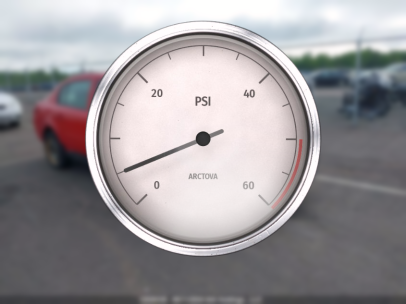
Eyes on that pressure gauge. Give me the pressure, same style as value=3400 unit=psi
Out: value=5 unit=psi
